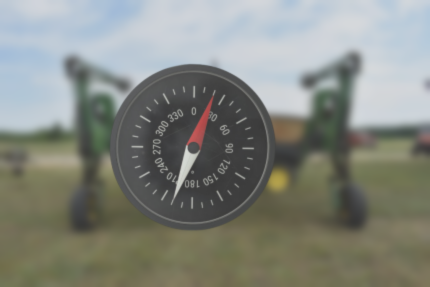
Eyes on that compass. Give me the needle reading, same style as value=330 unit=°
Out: value=20 unit=°
